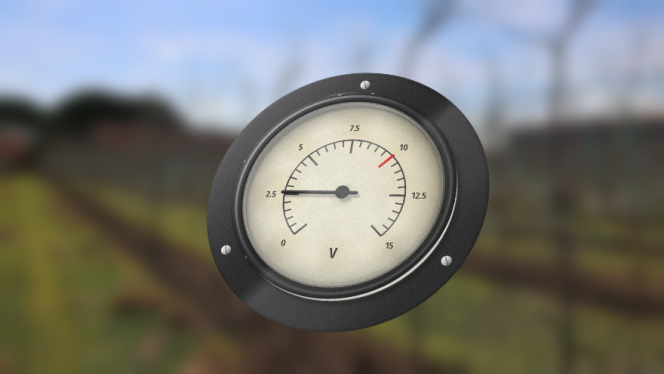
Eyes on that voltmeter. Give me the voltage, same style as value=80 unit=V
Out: value=2.5 unit=V
